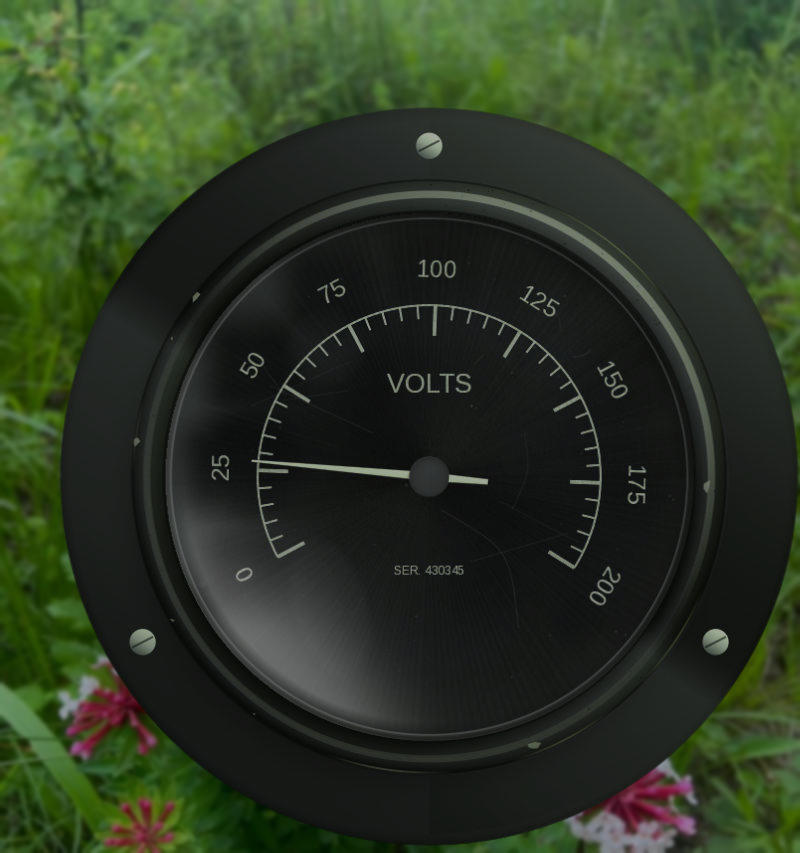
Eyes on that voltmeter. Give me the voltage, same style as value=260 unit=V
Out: value=27.5 unit=V
